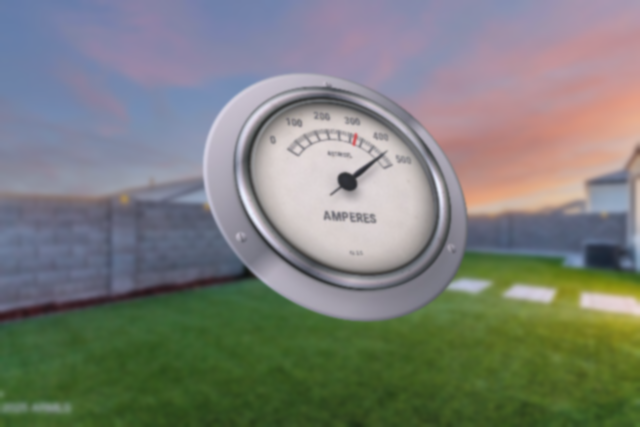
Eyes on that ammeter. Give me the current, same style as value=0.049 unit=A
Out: value=450 unit=A
